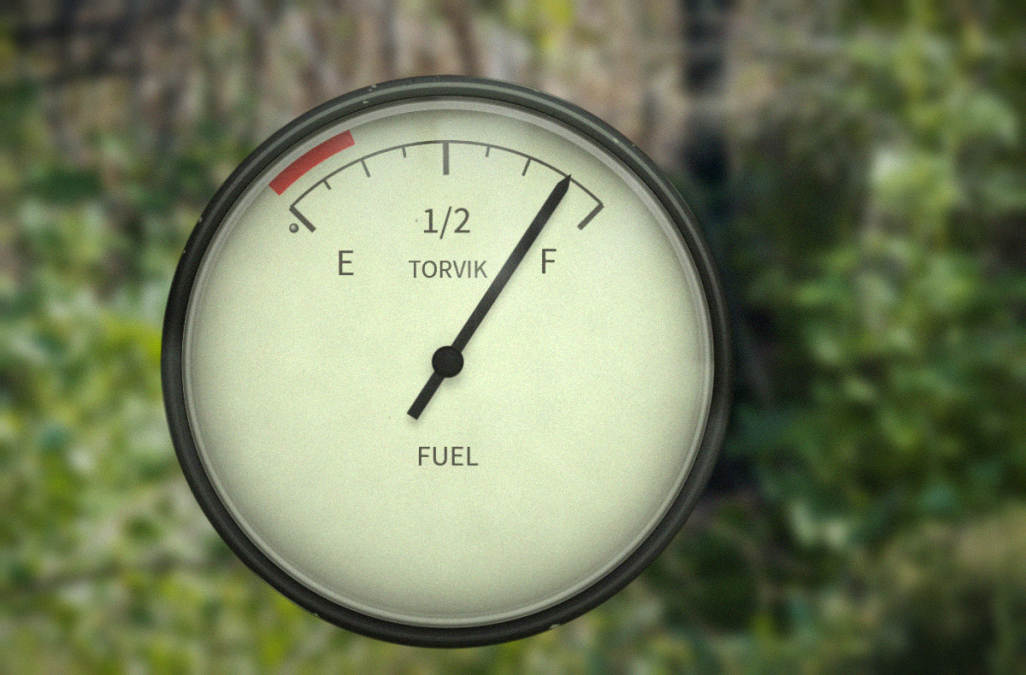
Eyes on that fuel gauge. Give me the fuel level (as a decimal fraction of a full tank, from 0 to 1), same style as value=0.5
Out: value=0.875
